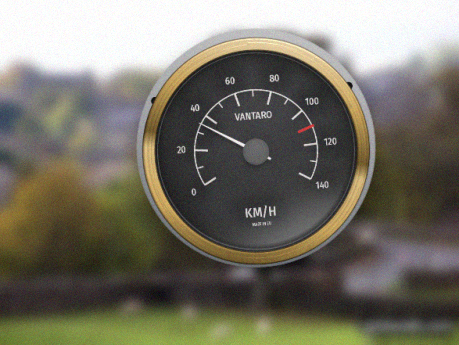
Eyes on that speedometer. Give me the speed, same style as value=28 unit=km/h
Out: value=35 unit=km/h
